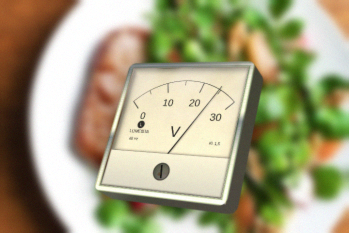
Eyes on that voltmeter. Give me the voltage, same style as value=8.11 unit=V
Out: value=25 unit=V
